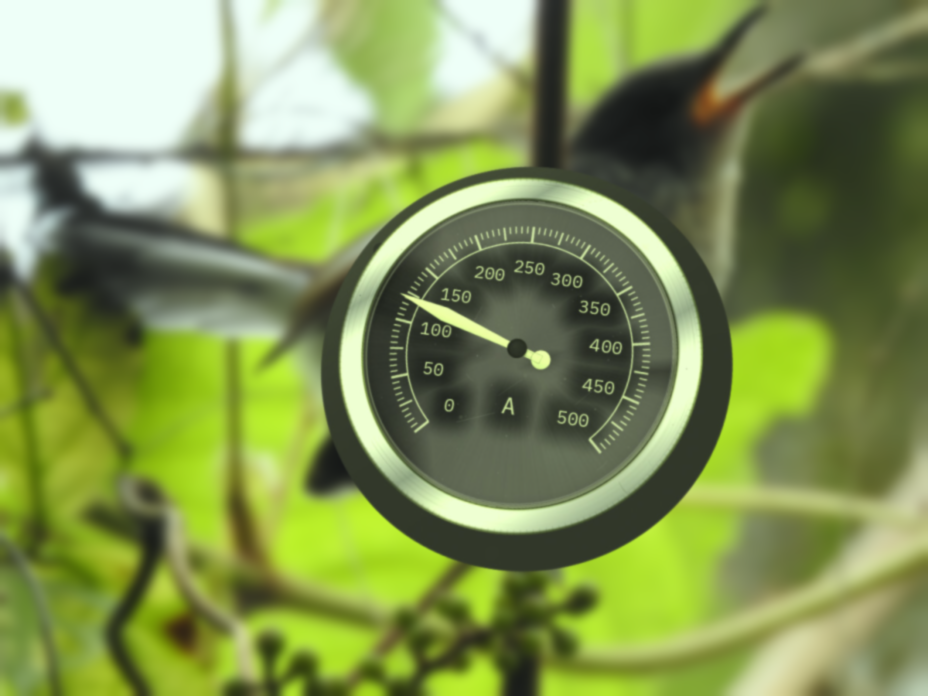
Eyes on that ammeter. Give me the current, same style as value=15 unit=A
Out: value=120 unit=A
